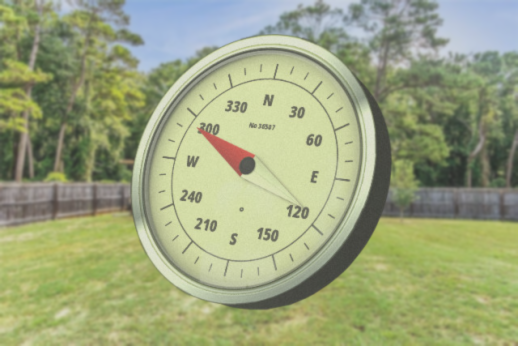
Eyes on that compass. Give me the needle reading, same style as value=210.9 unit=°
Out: value=295 unit=°
